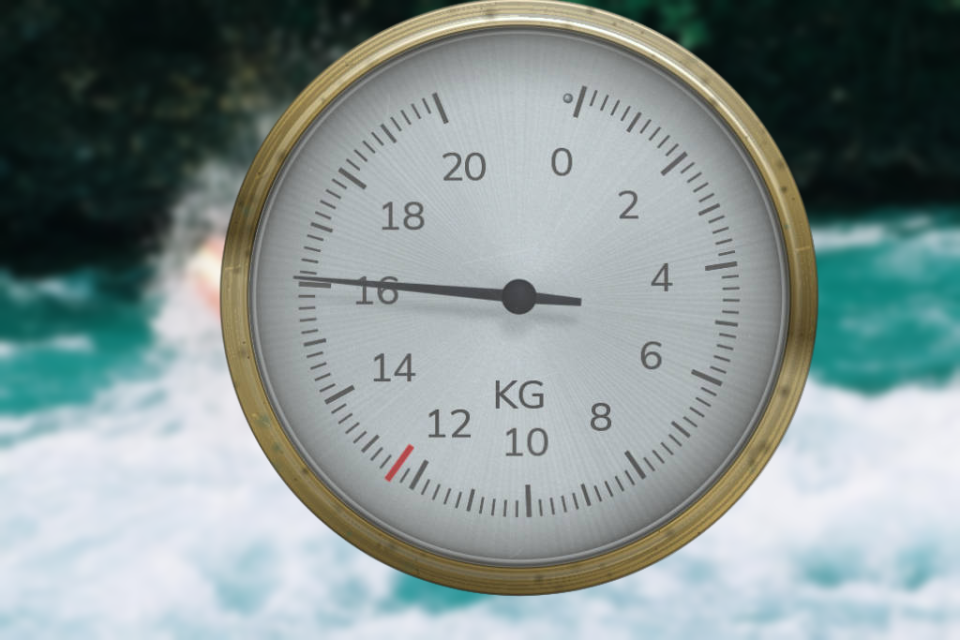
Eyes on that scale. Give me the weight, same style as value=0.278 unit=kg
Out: value=16.1 unit=kg
